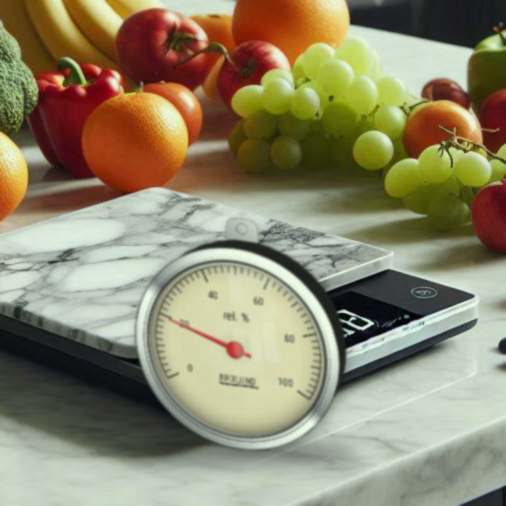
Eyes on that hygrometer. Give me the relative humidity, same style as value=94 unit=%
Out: value=20 unit=%
